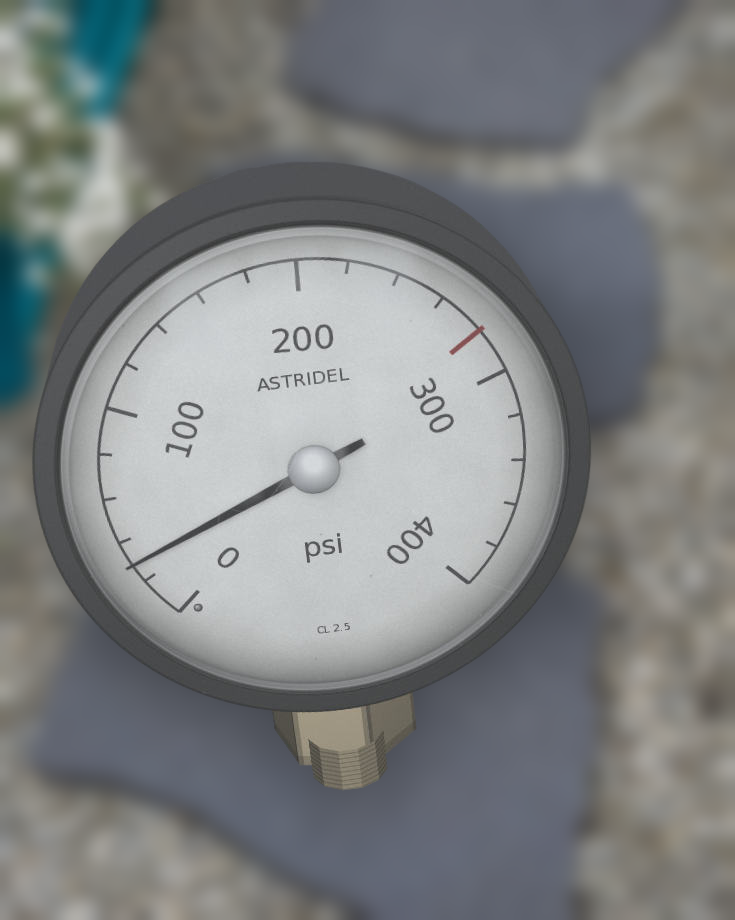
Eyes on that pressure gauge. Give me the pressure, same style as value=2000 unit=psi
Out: value=30 unit=psi
